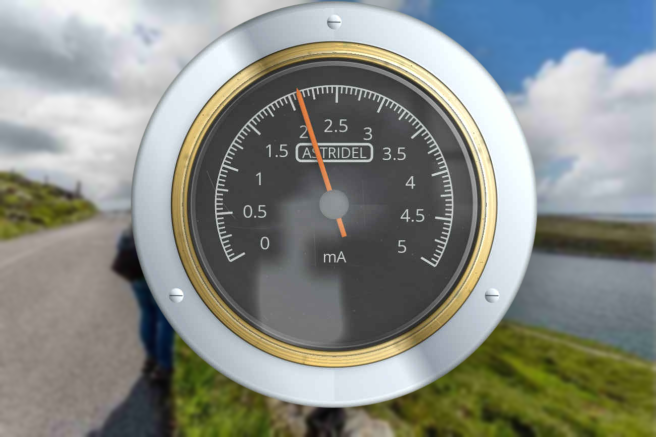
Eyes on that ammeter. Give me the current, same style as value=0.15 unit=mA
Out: value=2.1 unit=mA
